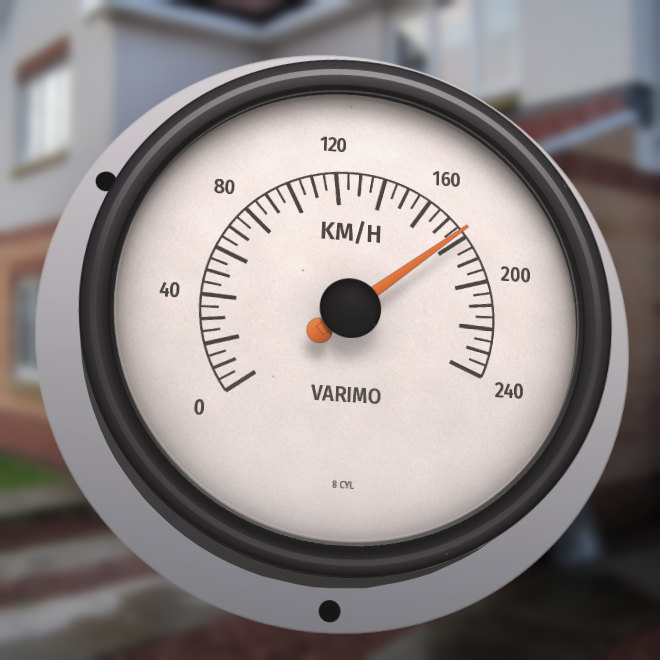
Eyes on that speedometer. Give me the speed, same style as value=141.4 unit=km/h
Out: value=177.5 unit=km/h
